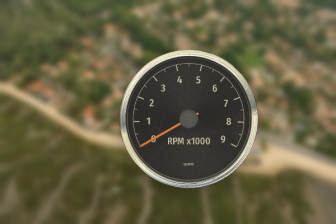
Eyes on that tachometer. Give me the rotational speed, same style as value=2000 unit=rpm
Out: value=0 unit=rpm
